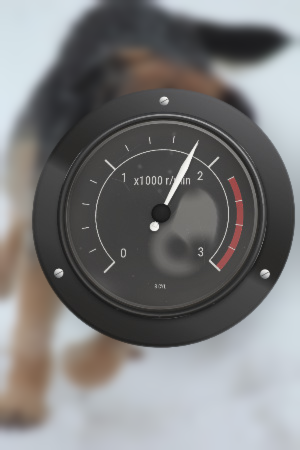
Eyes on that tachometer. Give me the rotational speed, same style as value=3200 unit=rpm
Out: value=1800 unit=rpm
